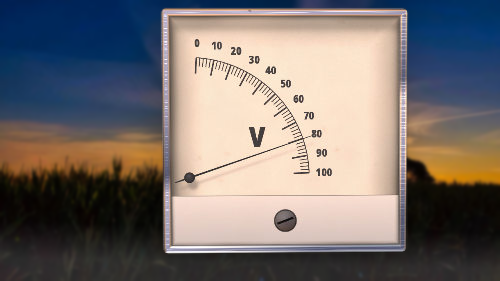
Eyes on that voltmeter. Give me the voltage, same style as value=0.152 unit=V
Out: value=80 unit=V
